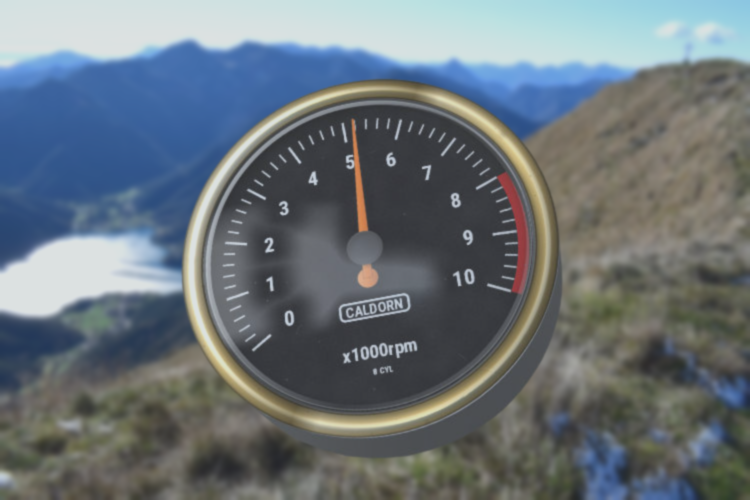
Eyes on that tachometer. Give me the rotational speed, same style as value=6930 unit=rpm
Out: value=5200 unit=rpm
